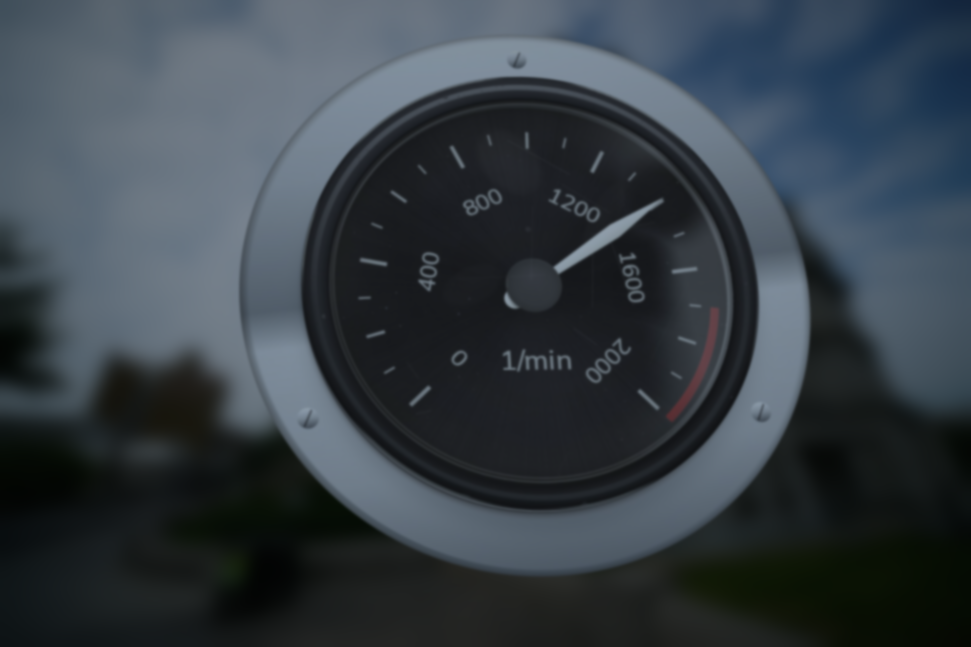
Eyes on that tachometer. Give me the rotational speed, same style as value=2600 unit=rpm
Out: value=1400 unit=rpm
